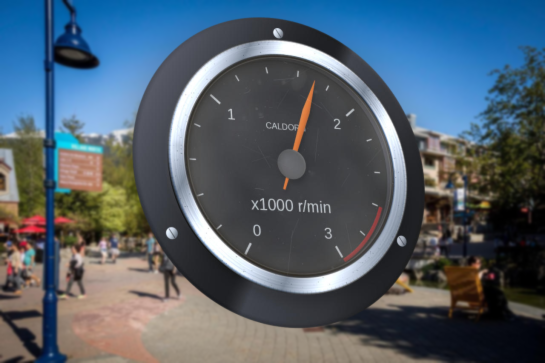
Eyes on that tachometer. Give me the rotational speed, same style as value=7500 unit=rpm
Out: value=1700 unit=rpm
